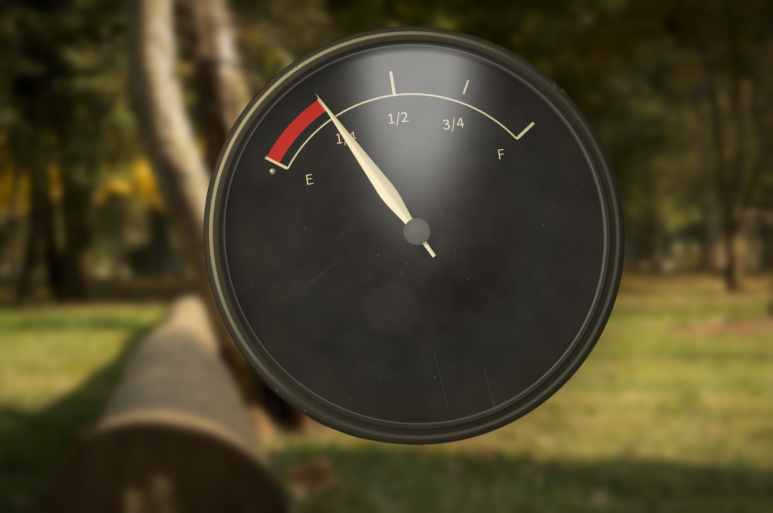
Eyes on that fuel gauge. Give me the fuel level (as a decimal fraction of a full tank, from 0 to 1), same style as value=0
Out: value=0.25
